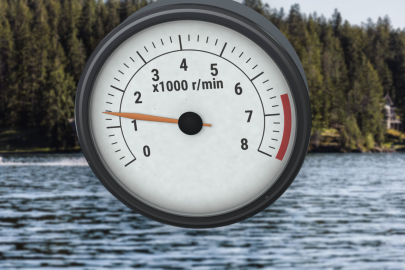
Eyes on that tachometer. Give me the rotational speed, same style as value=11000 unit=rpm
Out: value=1400 unit=rpm
